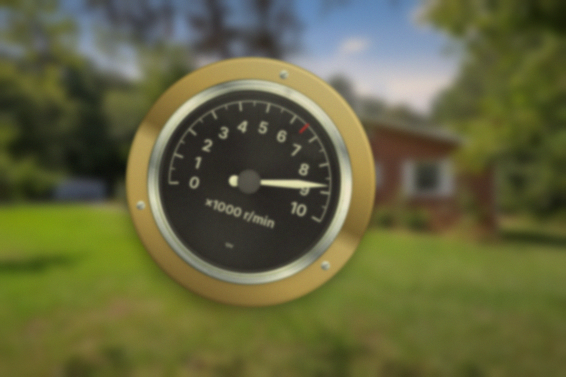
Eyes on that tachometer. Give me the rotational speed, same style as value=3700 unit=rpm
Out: value=8750 unit=rpm
